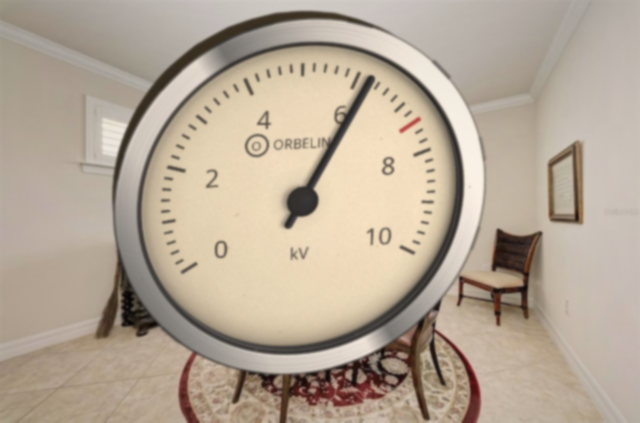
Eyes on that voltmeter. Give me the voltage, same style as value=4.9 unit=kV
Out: value=6.2 unit=kV
